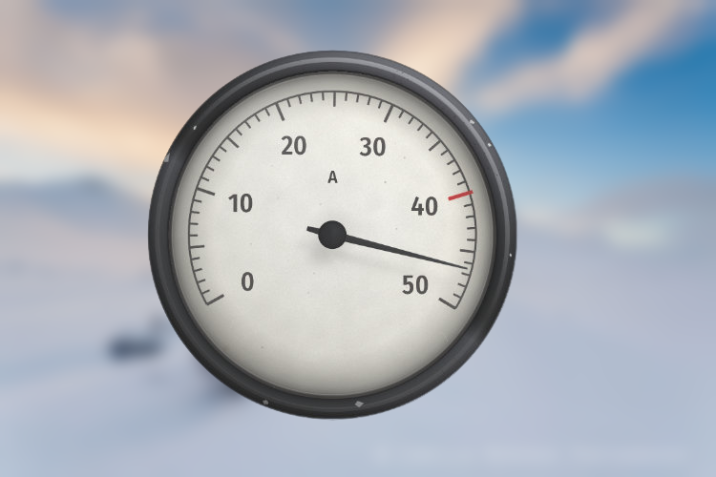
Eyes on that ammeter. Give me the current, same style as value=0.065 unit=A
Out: value=46.5 unit=A
